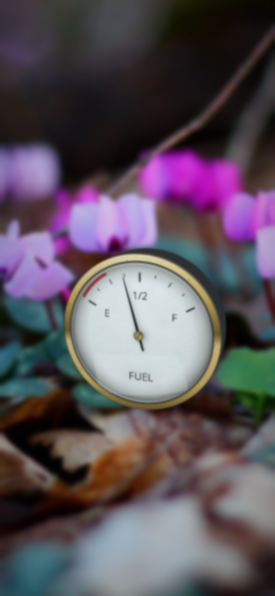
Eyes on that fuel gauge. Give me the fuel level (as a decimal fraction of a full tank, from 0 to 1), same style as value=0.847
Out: value=0.375
